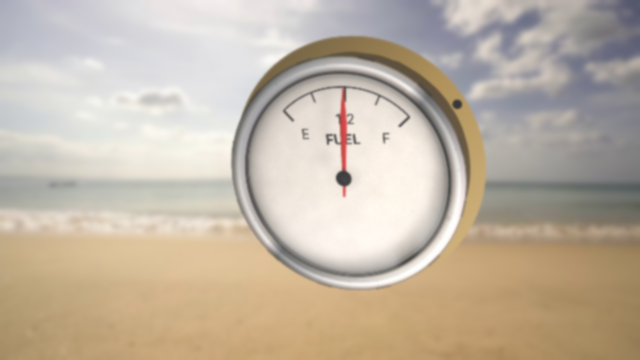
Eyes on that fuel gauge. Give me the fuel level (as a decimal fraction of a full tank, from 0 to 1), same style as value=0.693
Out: value=0.5
